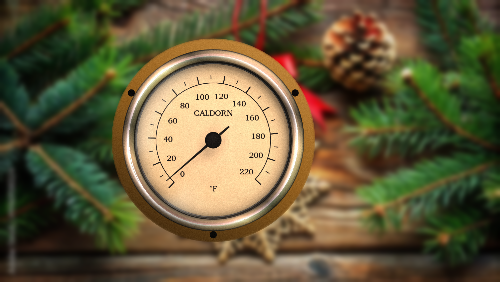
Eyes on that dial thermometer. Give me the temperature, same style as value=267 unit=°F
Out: value=5 unit=°F
